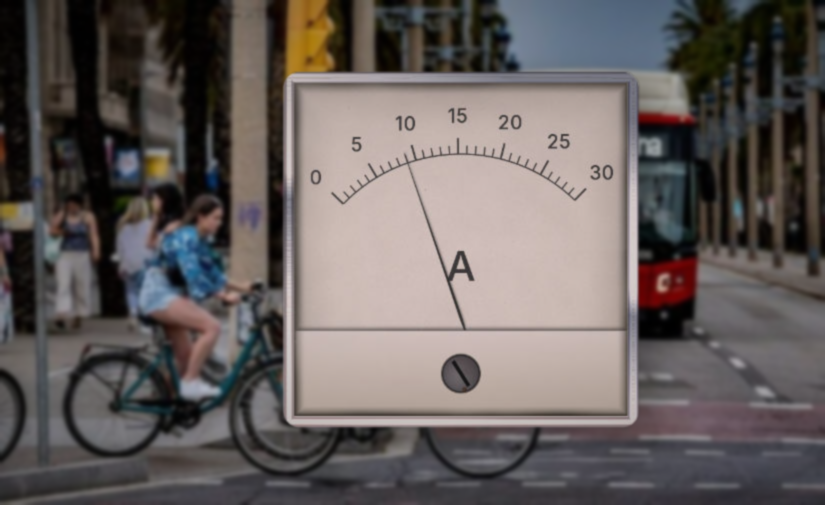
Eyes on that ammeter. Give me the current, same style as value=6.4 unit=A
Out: value=9 unit=A
